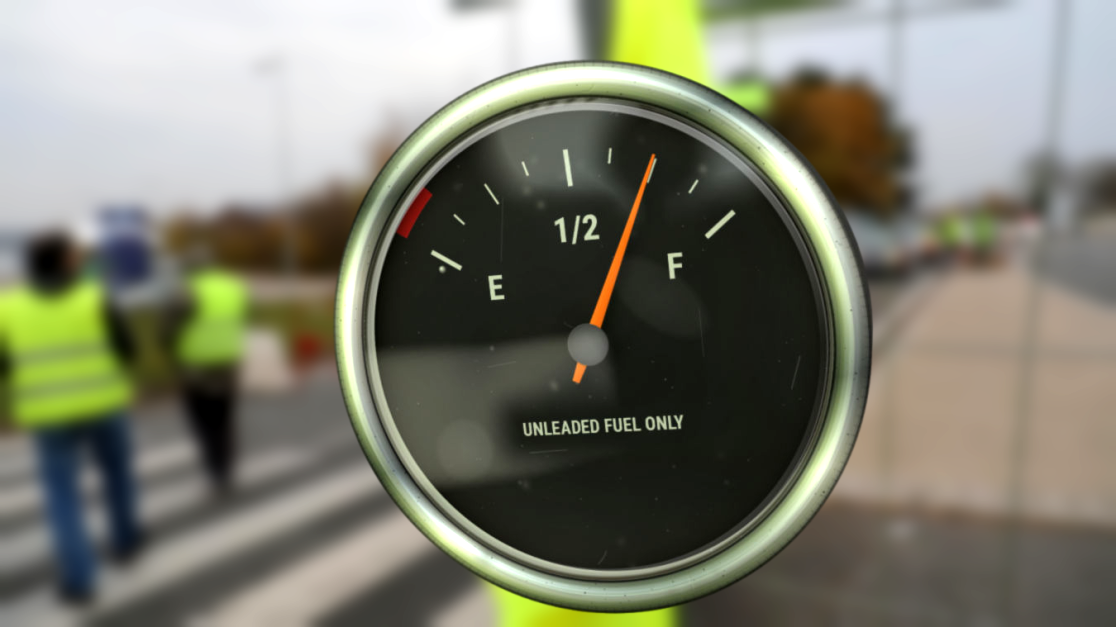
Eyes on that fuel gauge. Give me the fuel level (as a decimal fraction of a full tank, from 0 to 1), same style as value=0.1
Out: value=0.75
